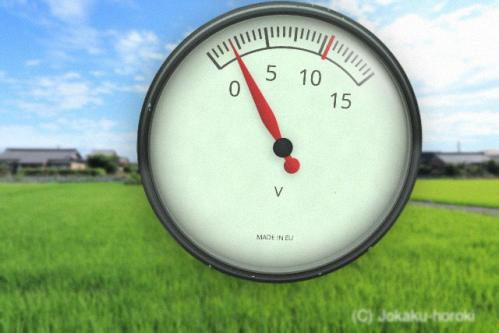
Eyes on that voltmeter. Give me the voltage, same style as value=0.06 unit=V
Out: value=2 unit=V
